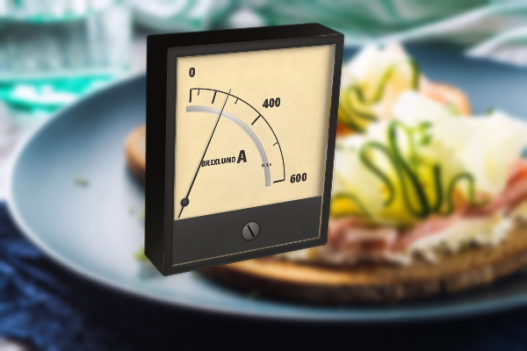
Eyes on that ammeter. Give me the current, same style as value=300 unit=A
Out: value=250 unit=A
